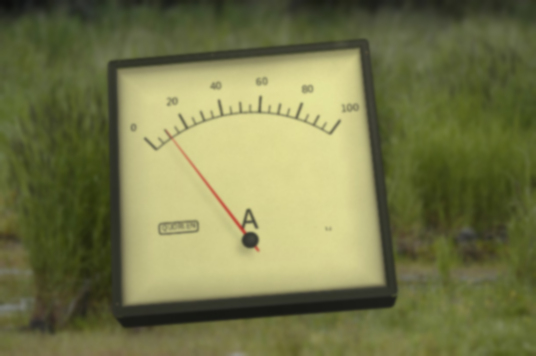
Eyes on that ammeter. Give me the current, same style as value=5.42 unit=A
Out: value=10 unit=A
